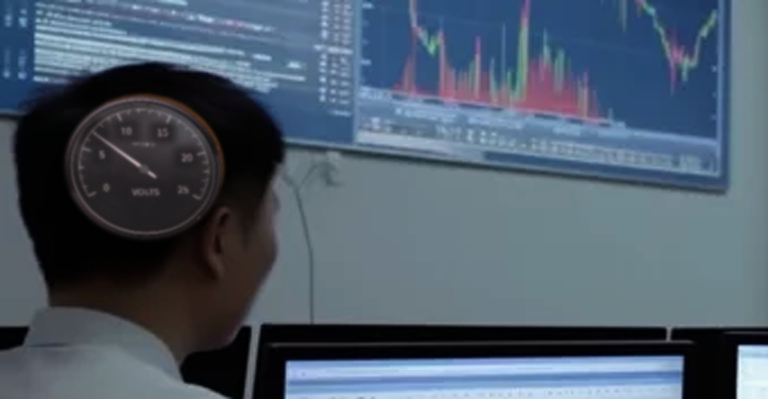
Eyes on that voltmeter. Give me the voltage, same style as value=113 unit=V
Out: value=7 unit=V
